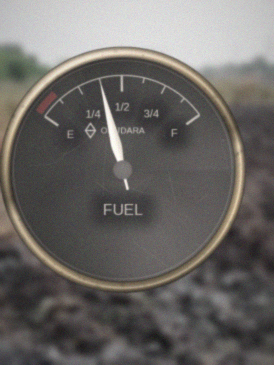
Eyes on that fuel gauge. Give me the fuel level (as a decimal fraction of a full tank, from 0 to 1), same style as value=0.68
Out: value=0.375
